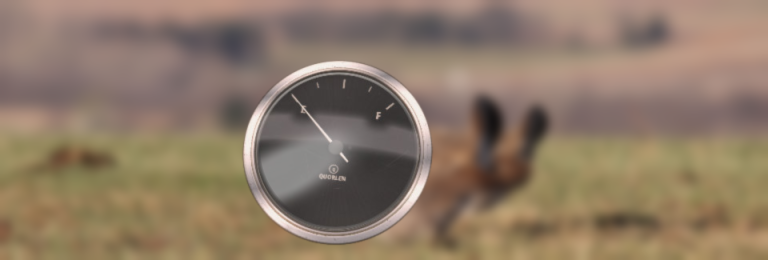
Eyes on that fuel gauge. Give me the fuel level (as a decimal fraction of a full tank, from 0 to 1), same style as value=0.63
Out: value=0
